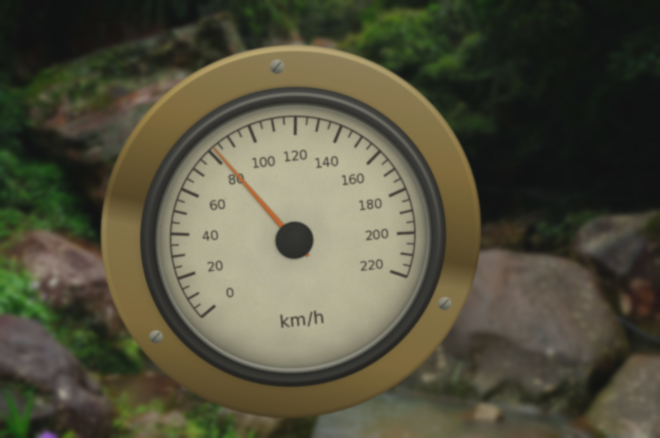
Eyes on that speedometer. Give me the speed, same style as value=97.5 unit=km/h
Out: value=82.5 unit=km/h
